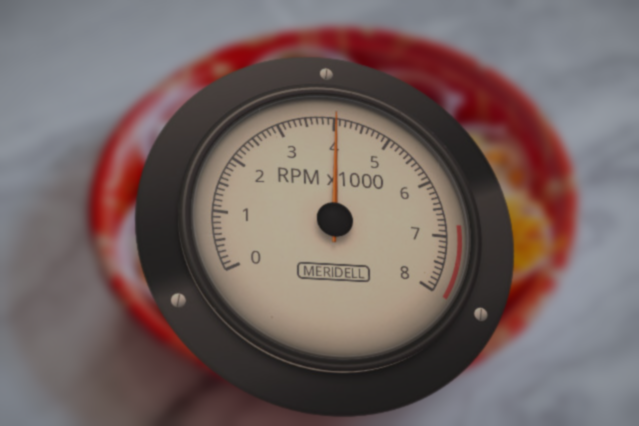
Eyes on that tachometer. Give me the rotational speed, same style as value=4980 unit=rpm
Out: value=4000 unit=rpm
